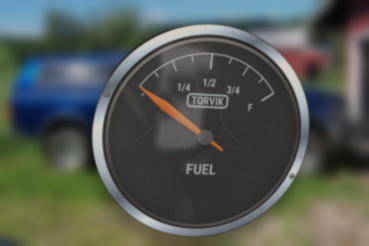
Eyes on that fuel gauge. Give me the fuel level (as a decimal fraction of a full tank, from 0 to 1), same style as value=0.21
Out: value=0
